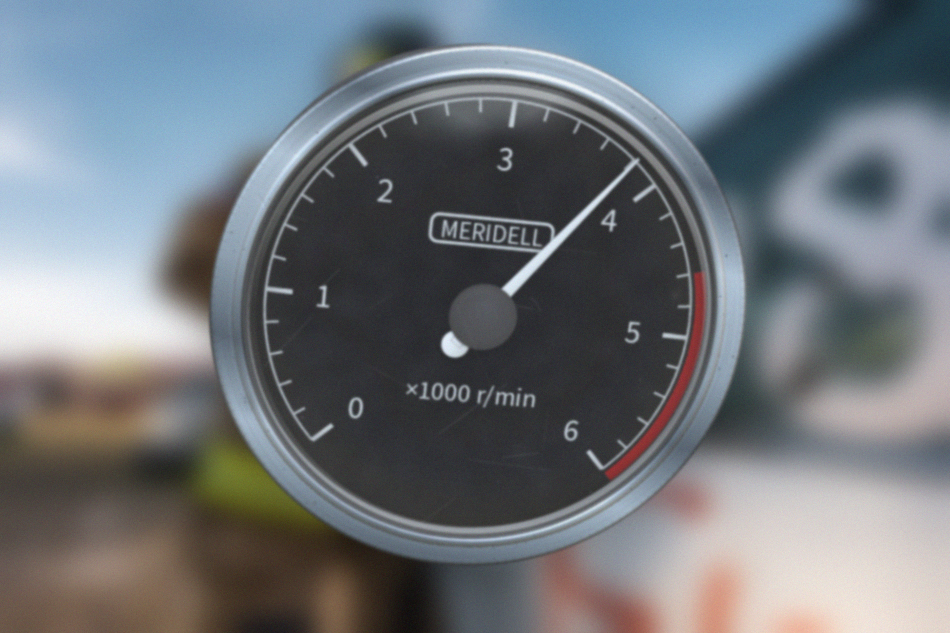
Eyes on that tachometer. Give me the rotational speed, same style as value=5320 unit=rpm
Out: value=3800 unit=rpm
